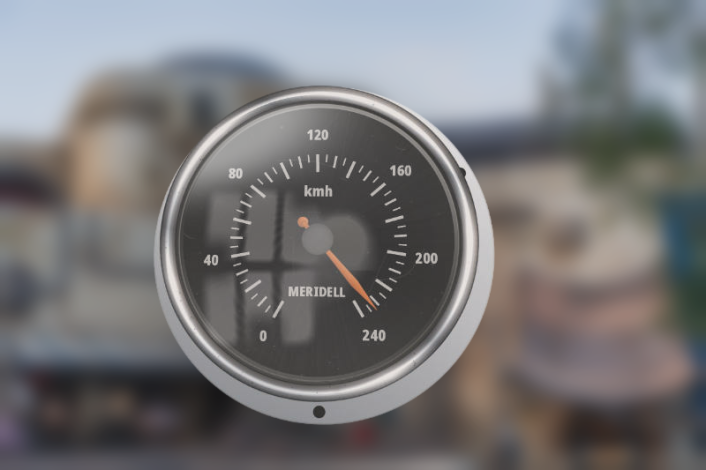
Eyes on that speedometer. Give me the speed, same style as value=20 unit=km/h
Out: value=232.5 unit=km/h
